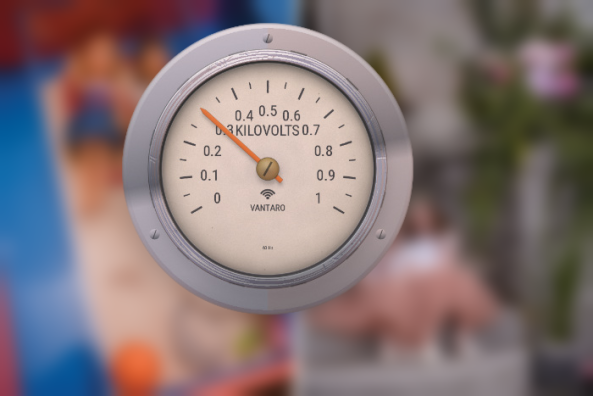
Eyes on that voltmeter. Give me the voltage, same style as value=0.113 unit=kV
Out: value=0.3 unit=kV
